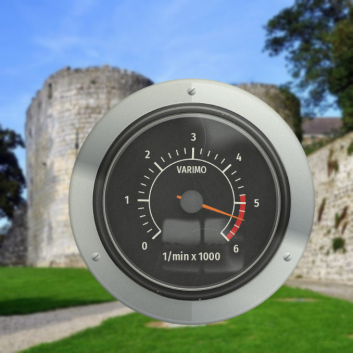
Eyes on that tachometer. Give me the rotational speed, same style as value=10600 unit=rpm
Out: value=5400 unit=rpm
